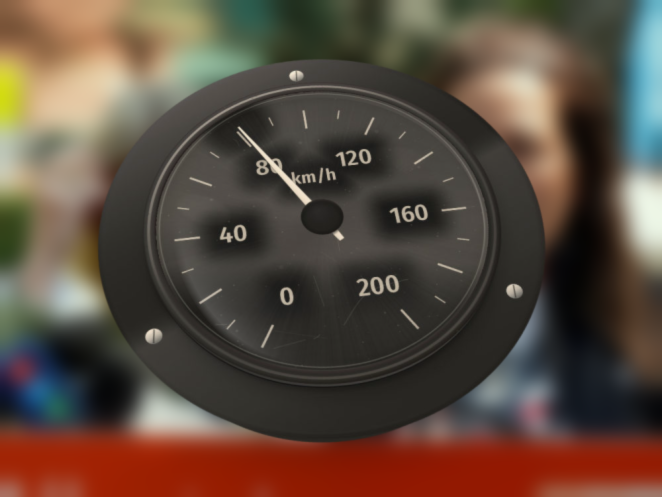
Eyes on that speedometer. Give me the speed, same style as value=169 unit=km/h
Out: value=80 unit=km/h
